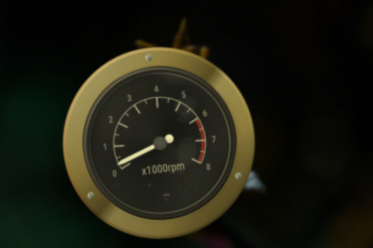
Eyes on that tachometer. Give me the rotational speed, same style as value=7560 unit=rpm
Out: value=250 unit=rpm
